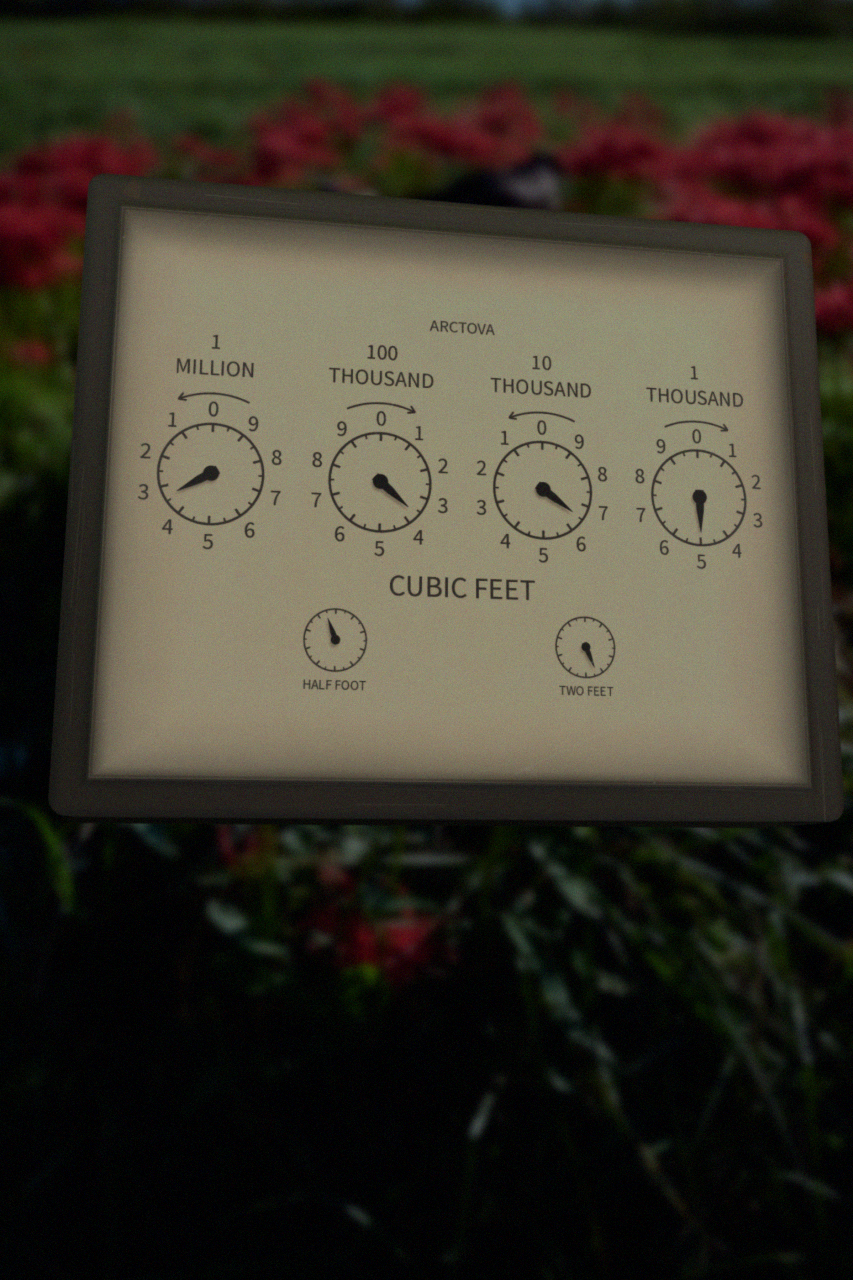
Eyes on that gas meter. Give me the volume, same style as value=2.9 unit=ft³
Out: value=336500 unit=ft³
